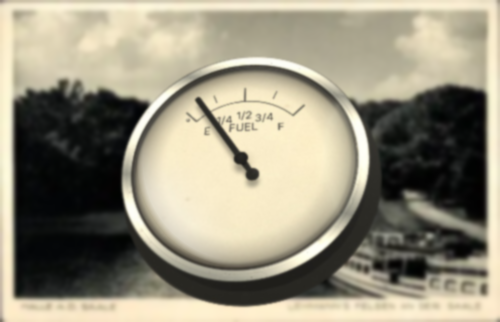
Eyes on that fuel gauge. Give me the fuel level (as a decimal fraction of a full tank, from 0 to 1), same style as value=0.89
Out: value=0.125
